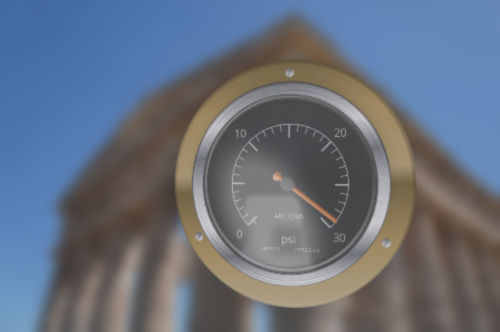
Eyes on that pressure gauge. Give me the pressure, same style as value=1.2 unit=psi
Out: value=29 unit=psi
